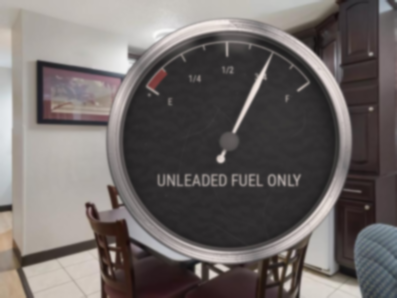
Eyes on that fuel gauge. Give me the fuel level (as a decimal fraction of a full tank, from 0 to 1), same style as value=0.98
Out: value=0.75
